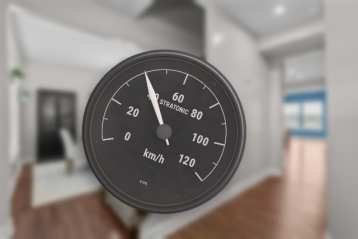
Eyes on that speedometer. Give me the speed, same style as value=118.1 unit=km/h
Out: value=40 unit=km/h
